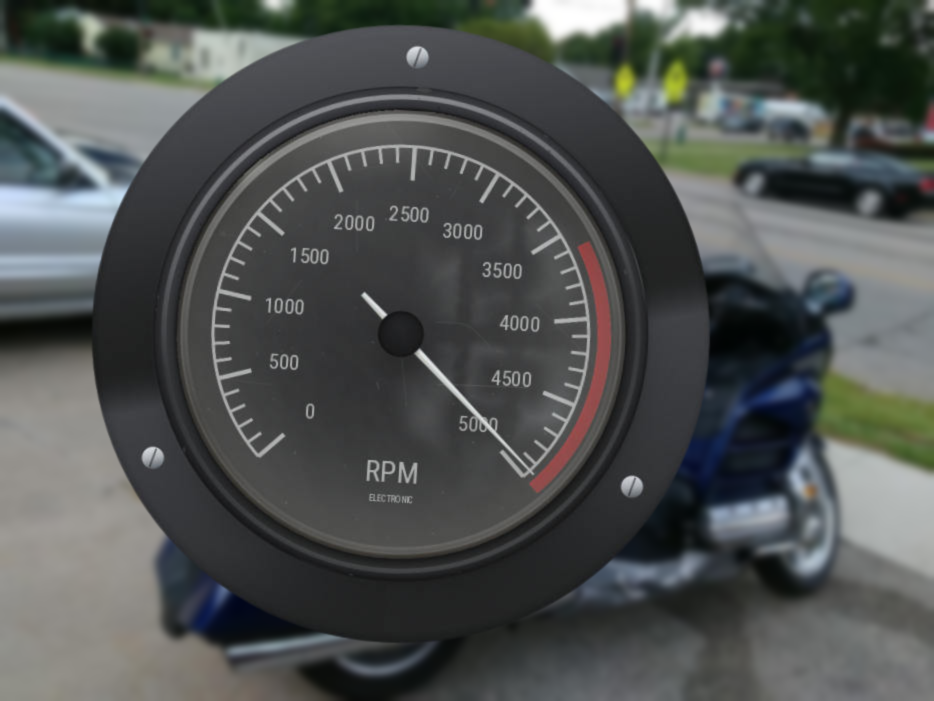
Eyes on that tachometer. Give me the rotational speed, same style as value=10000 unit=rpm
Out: value=4950 unit=rpm
